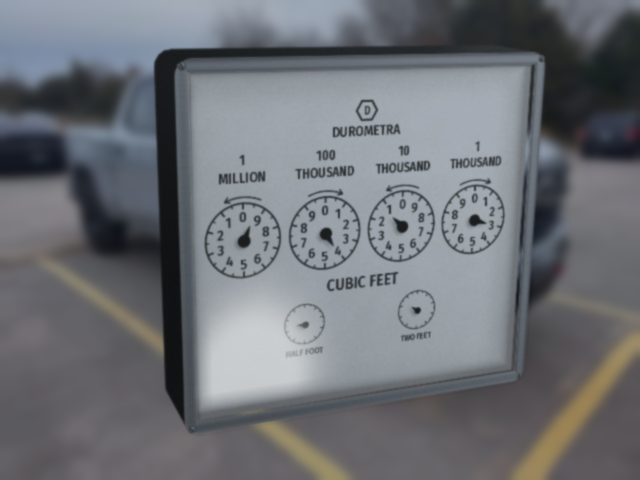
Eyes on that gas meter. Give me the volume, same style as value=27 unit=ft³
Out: value=941300 unit=ft³
